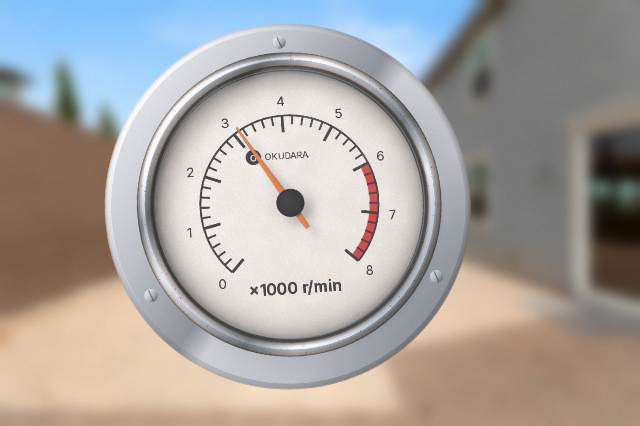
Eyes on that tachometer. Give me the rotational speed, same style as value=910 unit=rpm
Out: value=3100 unit=rpm
